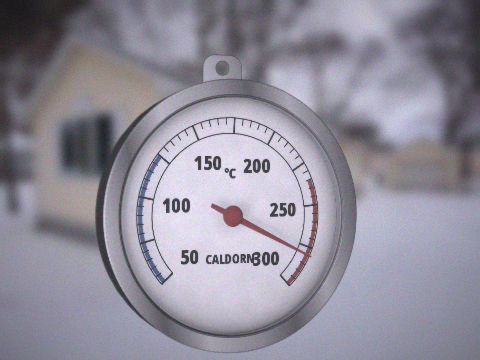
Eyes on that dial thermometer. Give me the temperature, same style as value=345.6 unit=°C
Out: value=280 unit=°C
